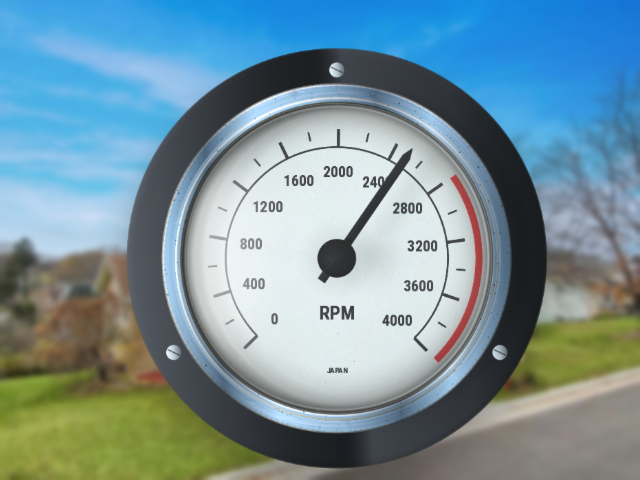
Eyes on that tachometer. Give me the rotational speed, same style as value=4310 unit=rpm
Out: value=2500 unit=rpm
